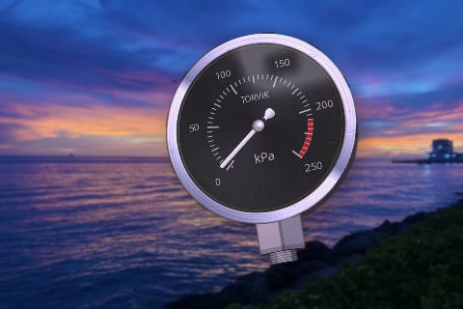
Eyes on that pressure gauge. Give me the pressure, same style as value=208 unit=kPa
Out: value=5 unit=kPa
